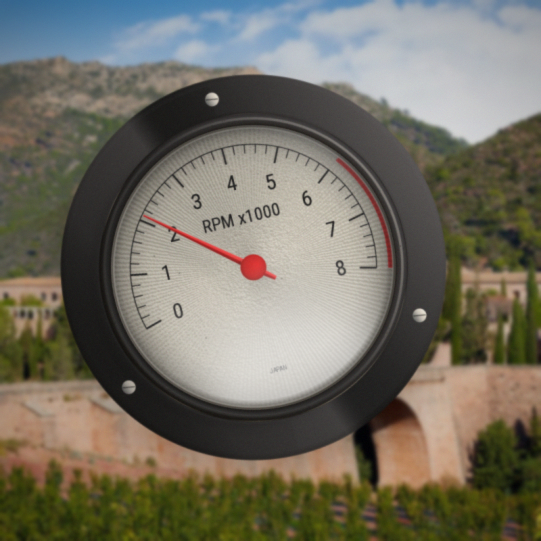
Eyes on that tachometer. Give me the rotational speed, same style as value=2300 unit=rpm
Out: value=2100 unit=rpm
